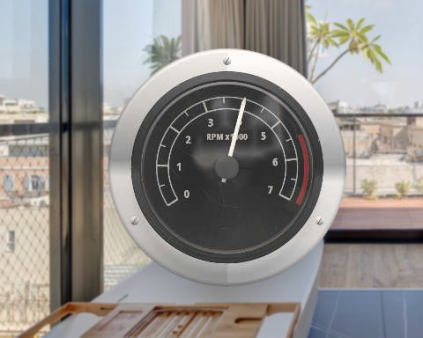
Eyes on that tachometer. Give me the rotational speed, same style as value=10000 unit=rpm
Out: value=4000 unit=rpm
